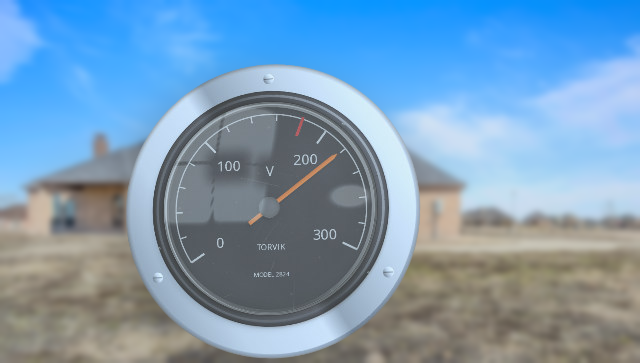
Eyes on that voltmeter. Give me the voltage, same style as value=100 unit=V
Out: value=220 unit=V
